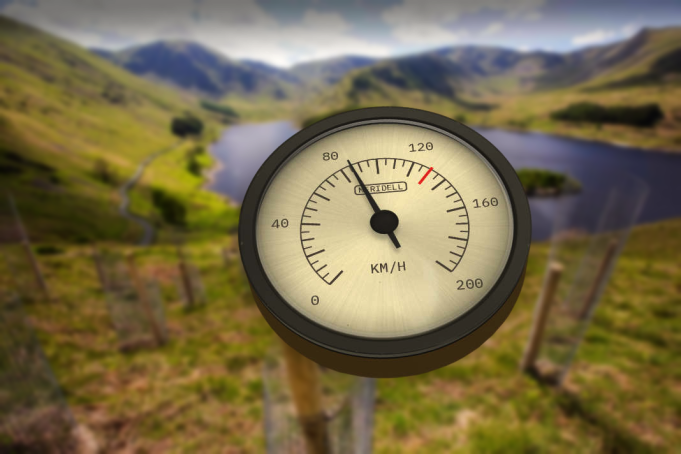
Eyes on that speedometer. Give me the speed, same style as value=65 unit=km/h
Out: value=85 unit=km/h
